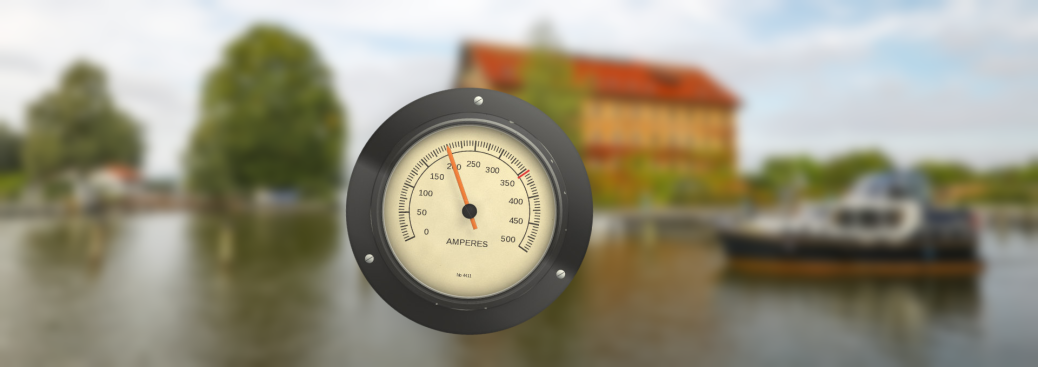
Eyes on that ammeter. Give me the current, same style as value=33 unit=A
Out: value=200 unit=A
